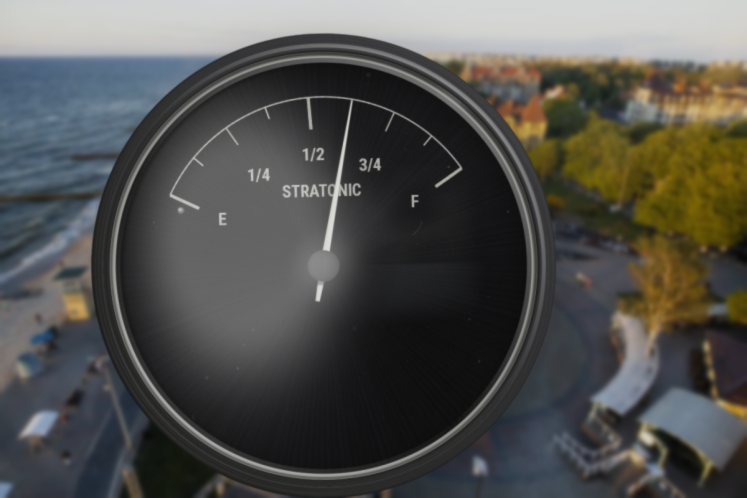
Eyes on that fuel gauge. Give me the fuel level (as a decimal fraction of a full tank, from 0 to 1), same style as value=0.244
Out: value=0.625
